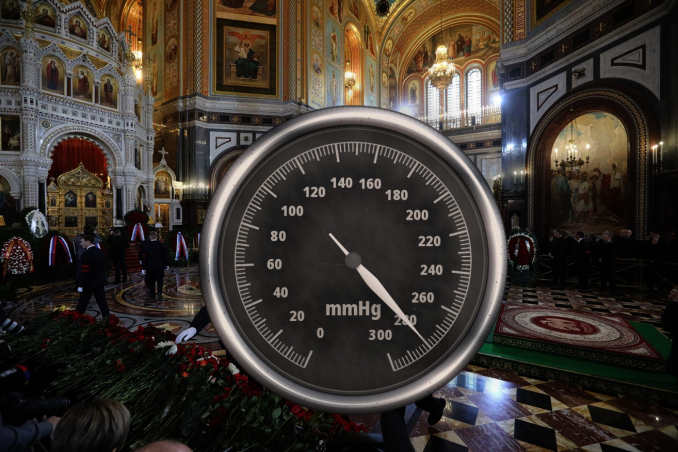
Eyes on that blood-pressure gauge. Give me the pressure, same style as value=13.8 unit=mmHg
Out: value=280 unit=mmHg
